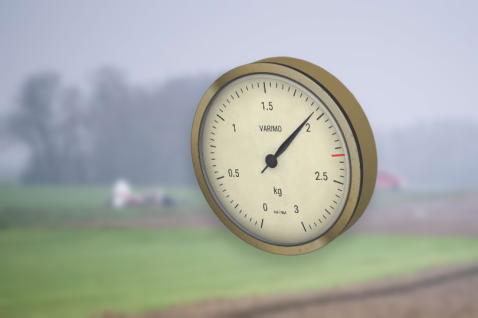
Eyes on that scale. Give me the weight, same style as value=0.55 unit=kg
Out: value=1.95 unit=kg
